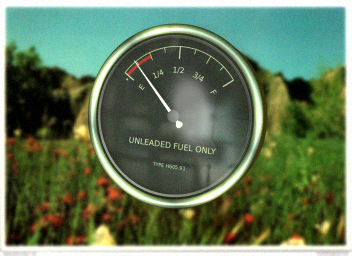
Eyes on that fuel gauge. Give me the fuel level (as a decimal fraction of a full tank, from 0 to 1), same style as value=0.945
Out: value=0.125
